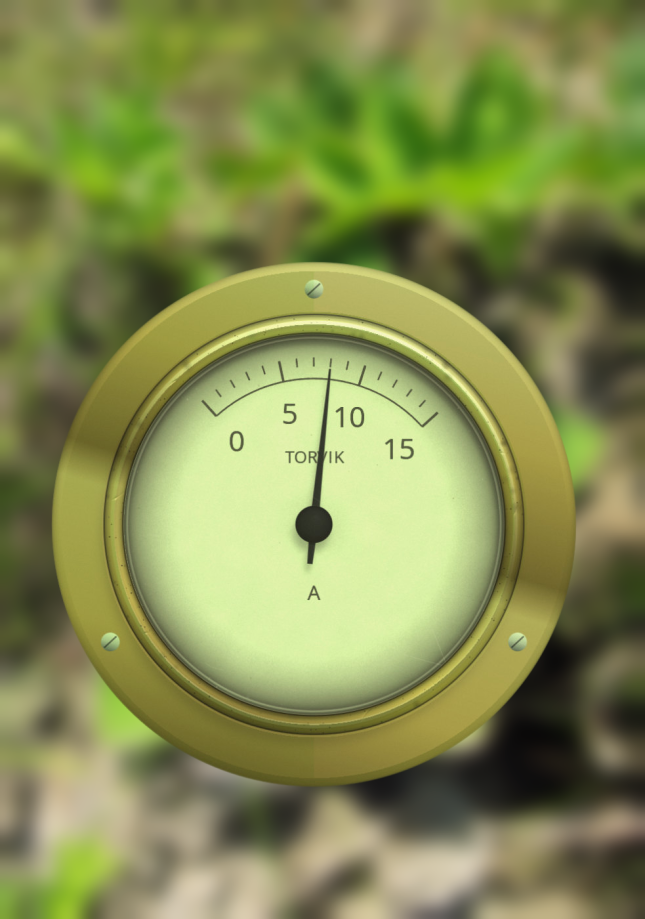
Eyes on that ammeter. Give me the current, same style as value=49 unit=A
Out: value=8 unit=A
